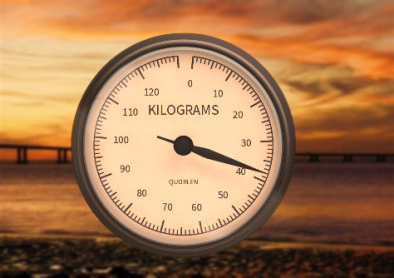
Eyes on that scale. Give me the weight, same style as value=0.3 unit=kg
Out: value=38 unit=kg
